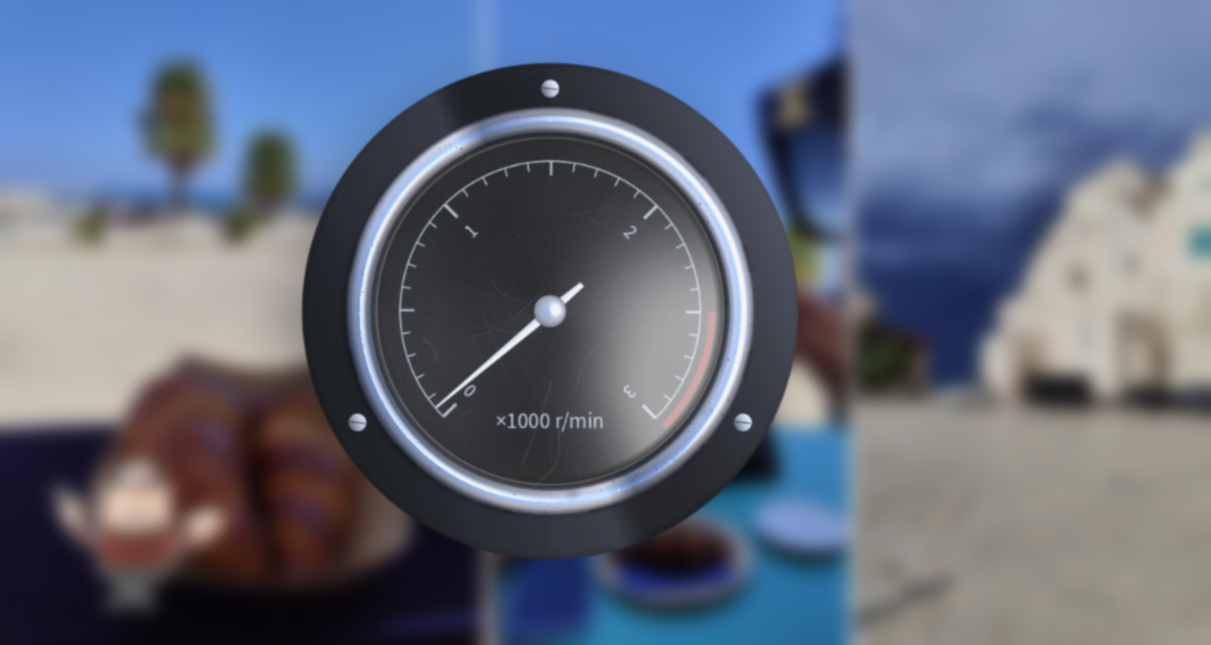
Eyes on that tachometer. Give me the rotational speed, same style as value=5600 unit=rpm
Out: value=50 unit=rpm
